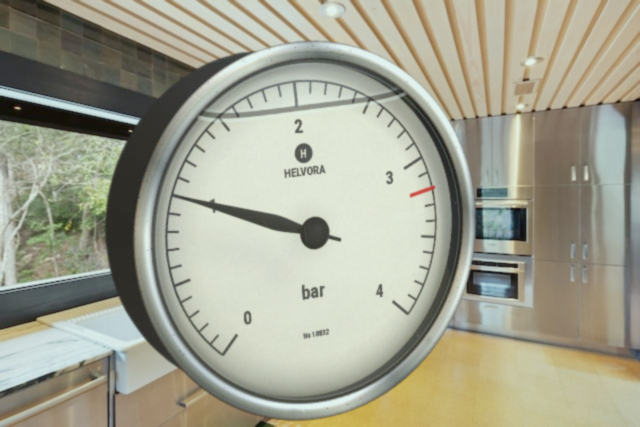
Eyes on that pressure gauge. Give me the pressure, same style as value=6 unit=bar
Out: value=1 unit=bar
